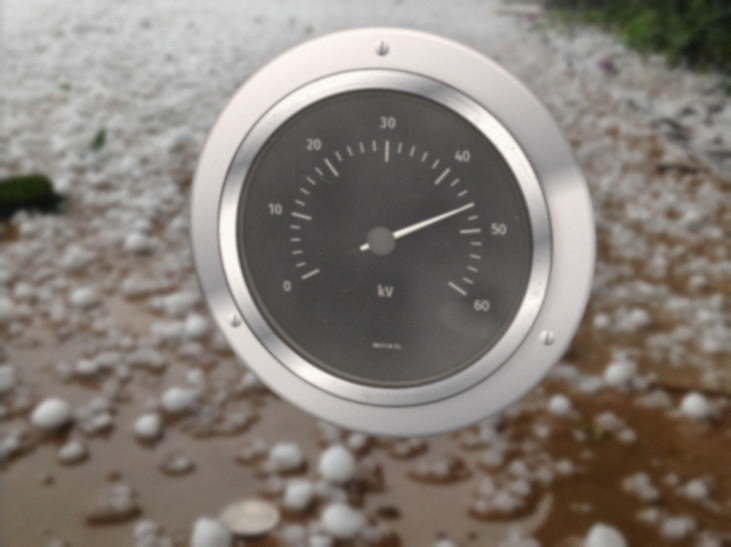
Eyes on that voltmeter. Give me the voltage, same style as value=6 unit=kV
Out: value=46 unit=kV
